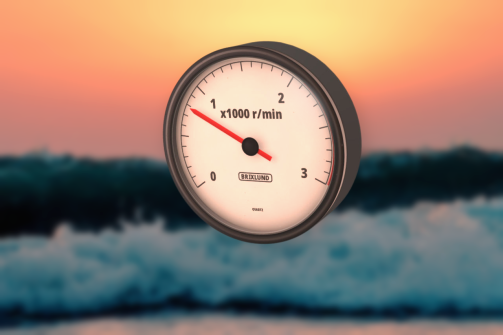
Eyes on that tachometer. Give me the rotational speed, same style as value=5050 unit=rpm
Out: value=800 unit=rpm
